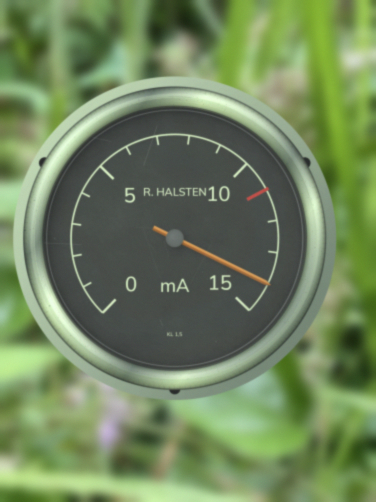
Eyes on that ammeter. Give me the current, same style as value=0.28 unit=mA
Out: value=14 unit=mA
